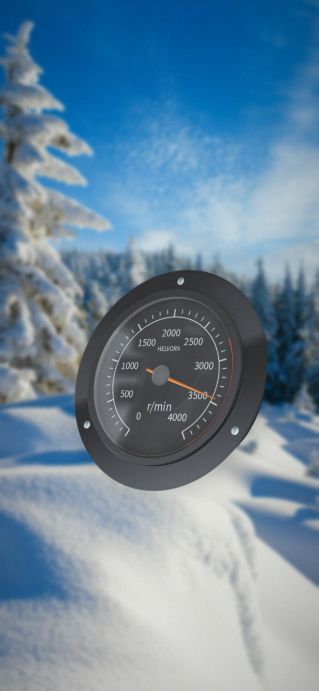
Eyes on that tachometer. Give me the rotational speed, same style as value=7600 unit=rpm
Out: value=3450 unit=rpm
